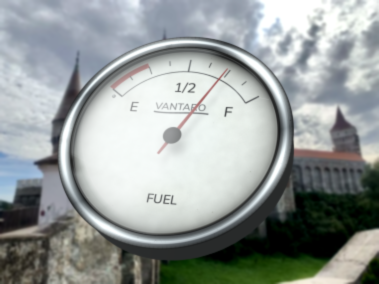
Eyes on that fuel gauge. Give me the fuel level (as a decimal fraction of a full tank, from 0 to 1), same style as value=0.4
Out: value=0.75
